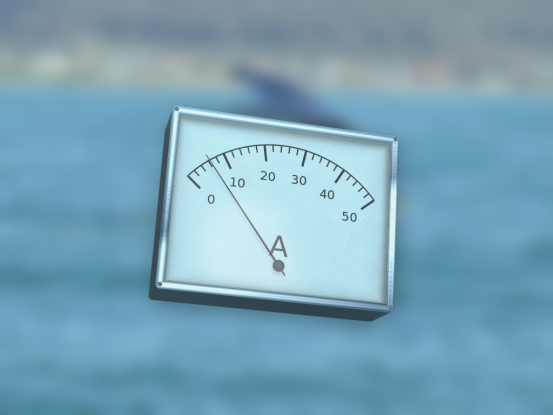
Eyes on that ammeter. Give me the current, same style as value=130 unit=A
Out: value=6 unit=A
